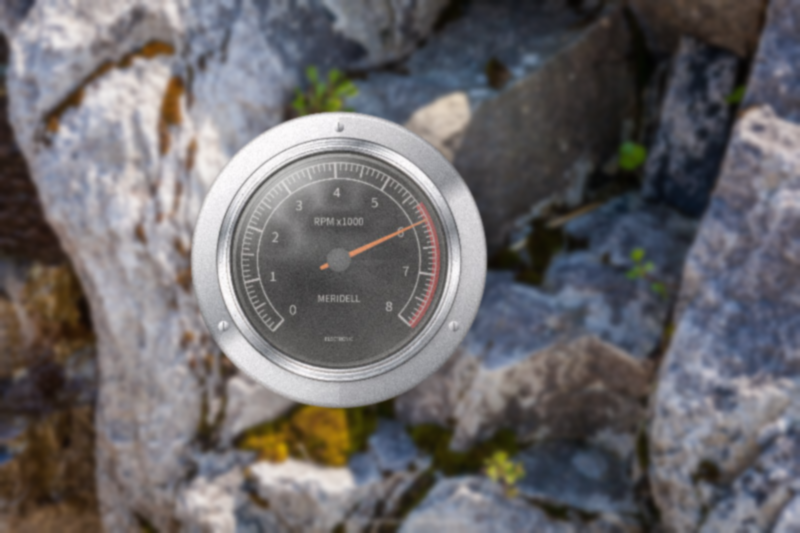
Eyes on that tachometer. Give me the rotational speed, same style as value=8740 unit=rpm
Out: value=6000 unit=rpm
